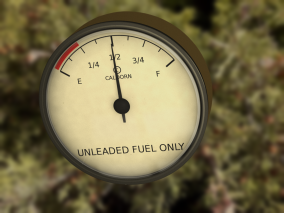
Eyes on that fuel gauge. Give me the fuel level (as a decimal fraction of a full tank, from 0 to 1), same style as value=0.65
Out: value=0.5
